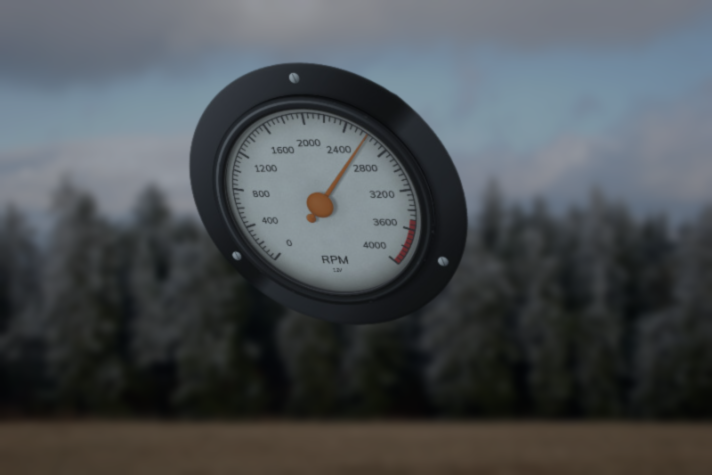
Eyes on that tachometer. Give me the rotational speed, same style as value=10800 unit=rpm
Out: value=2600 unit=rpm
